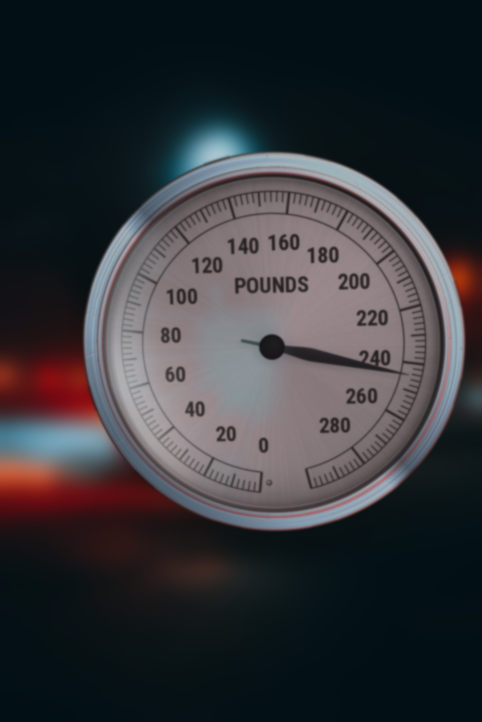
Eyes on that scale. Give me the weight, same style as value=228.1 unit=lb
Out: value=244 unit=lb
